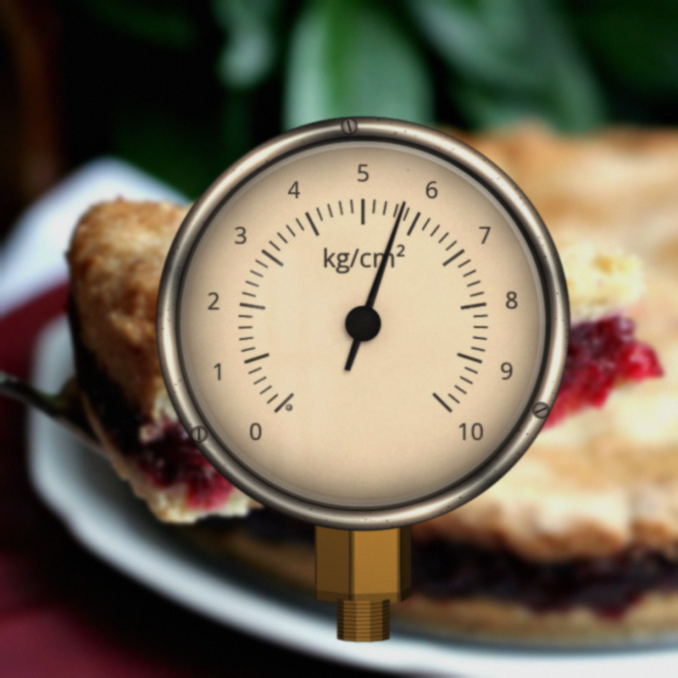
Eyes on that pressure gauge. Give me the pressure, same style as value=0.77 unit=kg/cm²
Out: value=5.7 unit=kg/cm²
